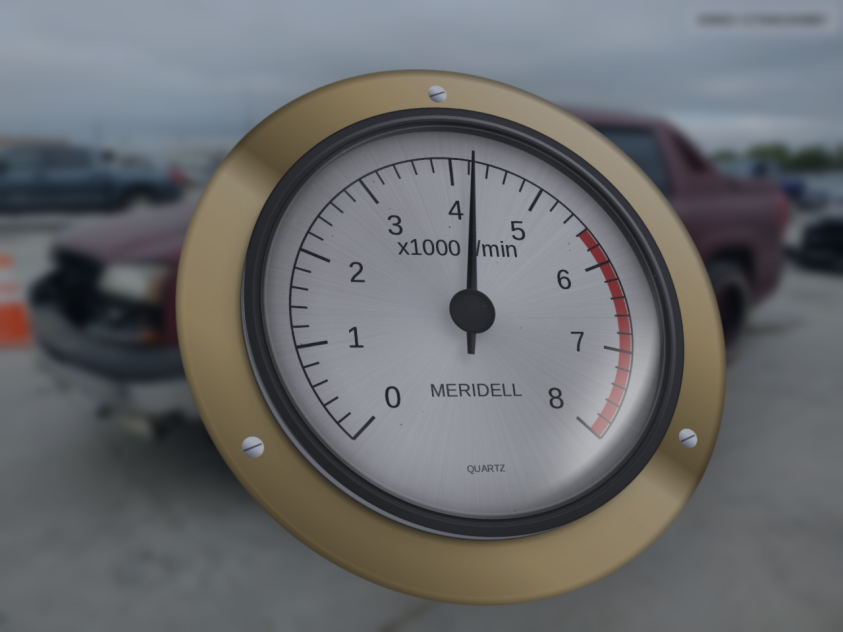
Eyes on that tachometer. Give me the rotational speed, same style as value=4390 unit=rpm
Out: value=4200 unit=rpm
